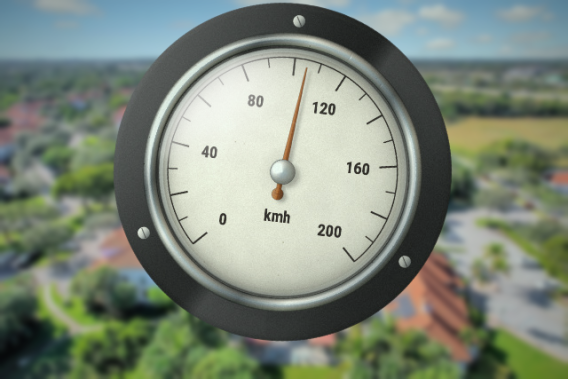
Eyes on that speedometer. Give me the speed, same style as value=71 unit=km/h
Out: value=105 unit=km/h
